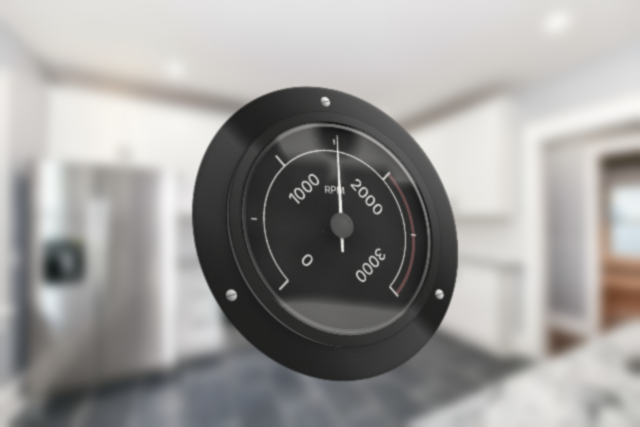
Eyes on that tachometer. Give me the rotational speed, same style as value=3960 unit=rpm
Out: value=1500 unit=rpm
